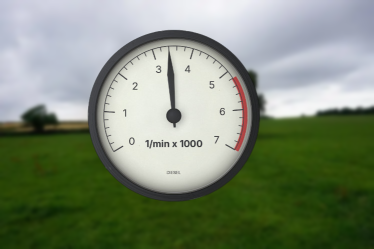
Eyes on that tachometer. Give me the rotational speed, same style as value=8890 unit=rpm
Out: value=3400 unit=rpm
